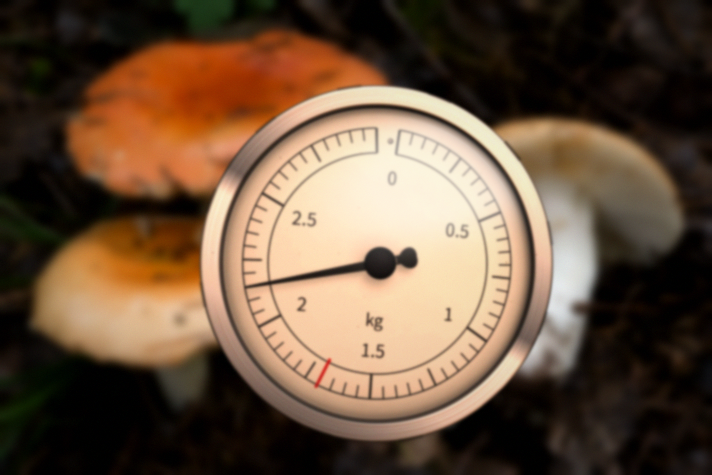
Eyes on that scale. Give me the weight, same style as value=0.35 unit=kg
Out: value=2.15 unit=kg
